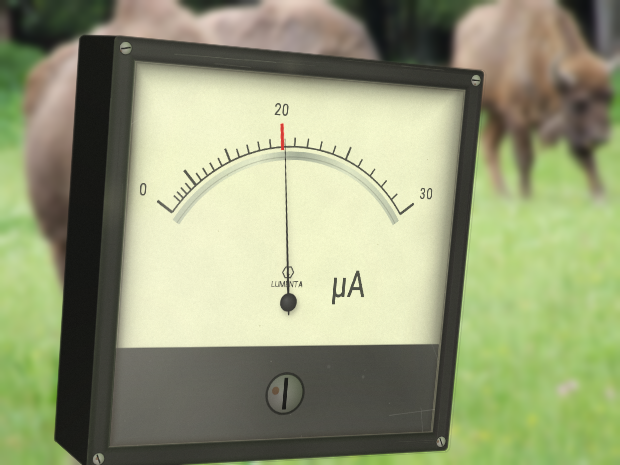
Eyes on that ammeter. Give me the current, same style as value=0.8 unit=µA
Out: value=20 unit=µA
